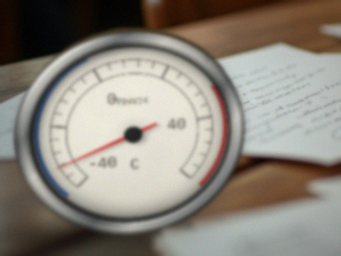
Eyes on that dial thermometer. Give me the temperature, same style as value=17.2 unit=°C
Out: value=-32 unit=°C
